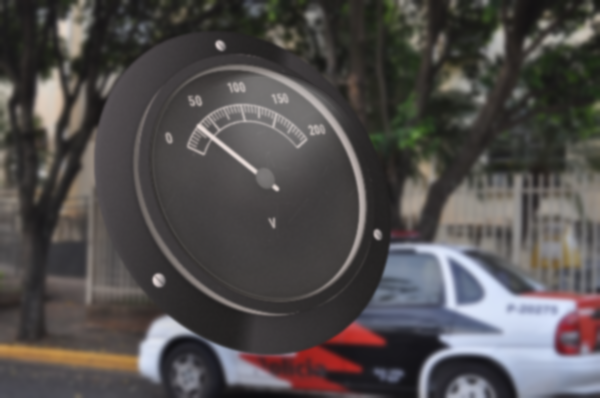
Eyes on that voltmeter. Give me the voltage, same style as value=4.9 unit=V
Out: value=25 unit=V
